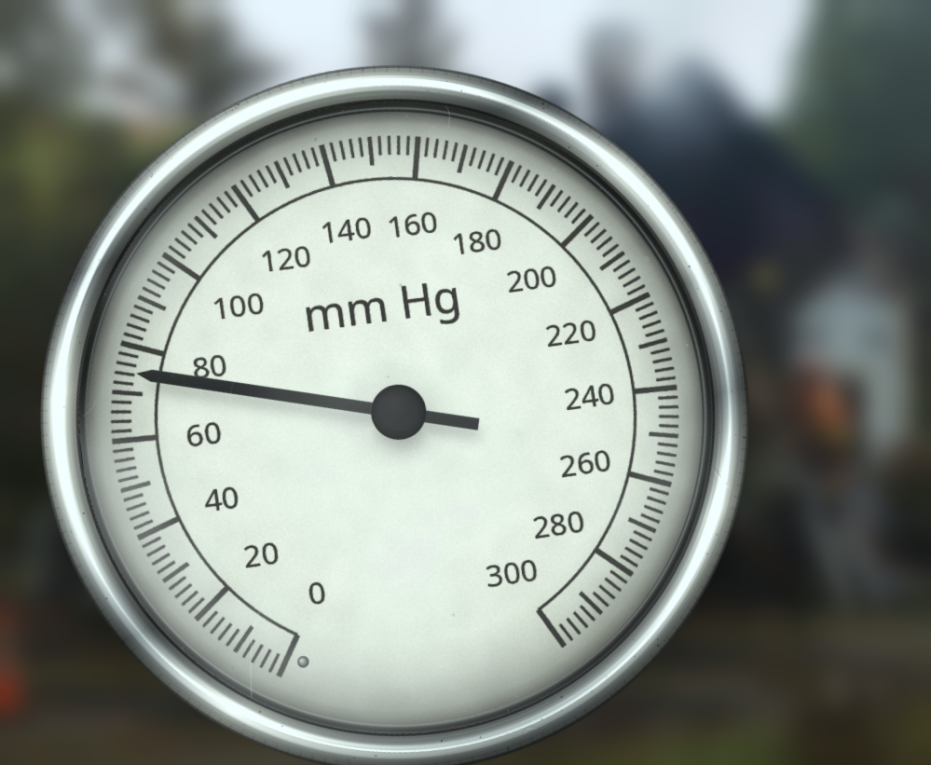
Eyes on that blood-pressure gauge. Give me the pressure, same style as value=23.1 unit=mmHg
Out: value=74 unit=mmHg
